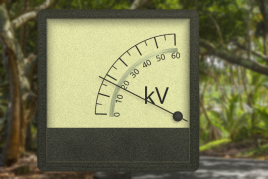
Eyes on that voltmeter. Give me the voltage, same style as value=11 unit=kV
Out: value=17.5 unit=kV
